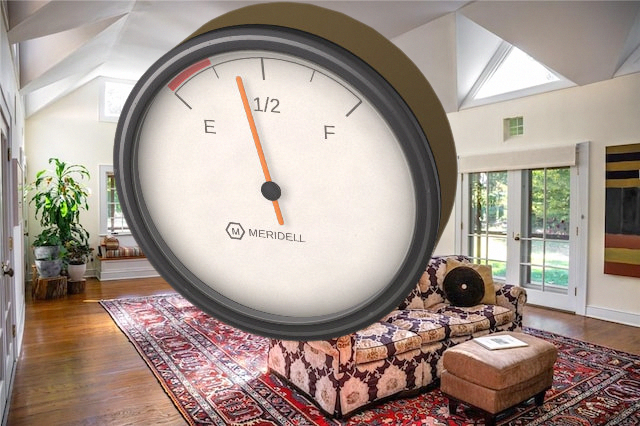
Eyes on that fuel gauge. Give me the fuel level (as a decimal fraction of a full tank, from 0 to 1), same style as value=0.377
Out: value=0.375
